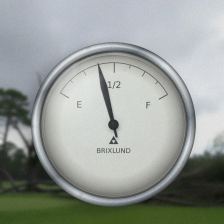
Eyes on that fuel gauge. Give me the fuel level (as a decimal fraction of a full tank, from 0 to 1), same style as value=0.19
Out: value=0.375
